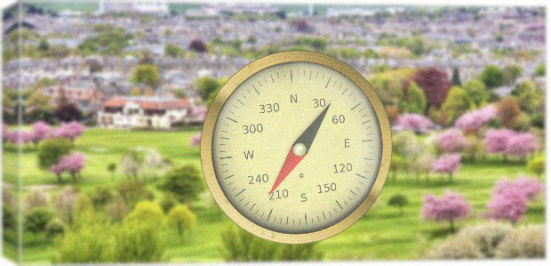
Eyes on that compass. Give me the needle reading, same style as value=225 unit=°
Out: value=220 unit=°
